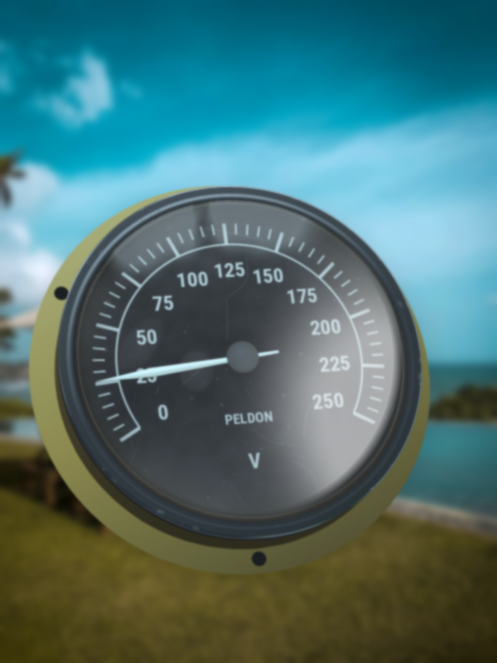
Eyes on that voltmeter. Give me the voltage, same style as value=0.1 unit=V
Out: value=25 unit=V
